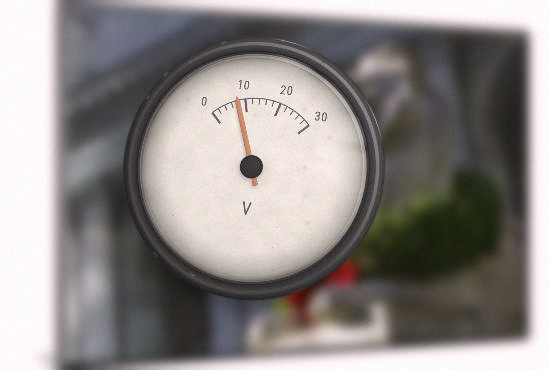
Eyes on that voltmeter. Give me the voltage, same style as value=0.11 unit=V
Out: value=8 unit=V
